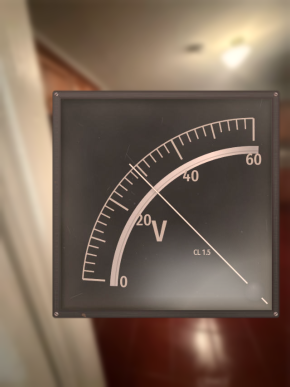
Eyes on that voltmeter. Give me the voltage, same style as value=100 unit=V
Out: value=29 unit=V
